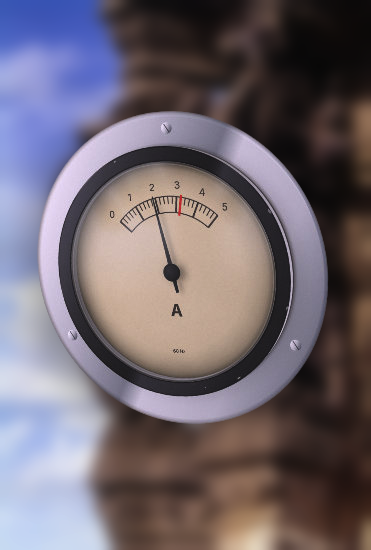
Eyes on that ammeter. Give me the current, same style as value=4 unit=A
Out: value=2 unit=A
